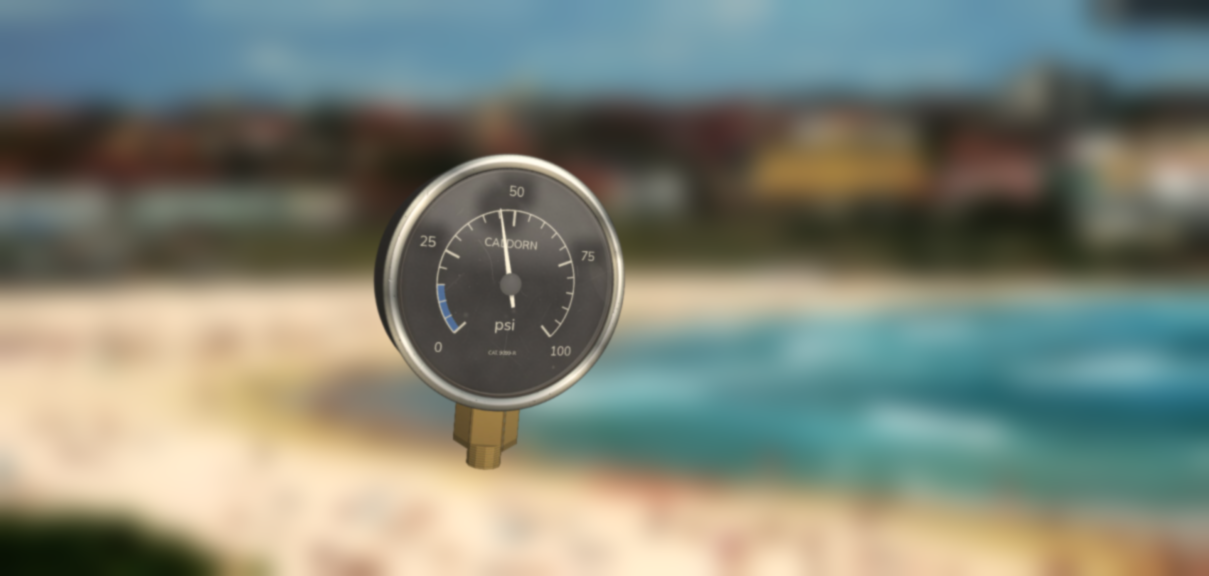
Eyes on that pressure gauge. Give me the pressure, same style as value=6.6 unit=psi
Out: value=45 unit=psi
